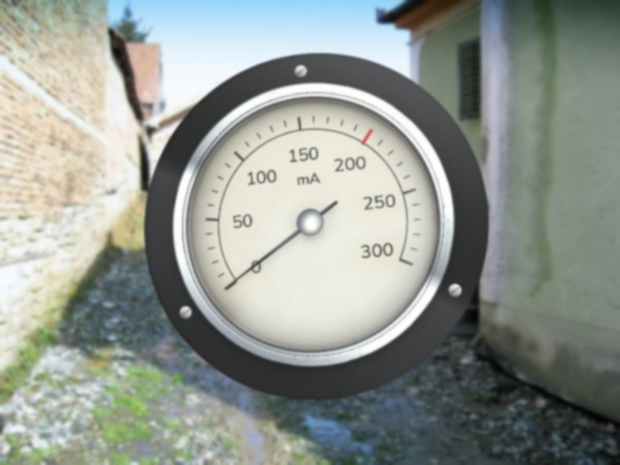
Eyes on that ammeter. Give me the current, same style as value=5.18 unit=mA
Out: value=0 unit=mA
